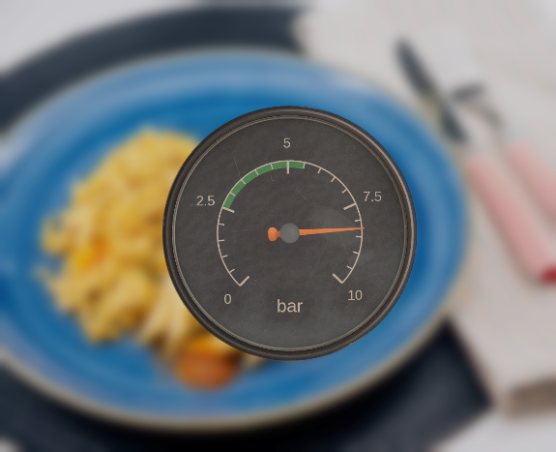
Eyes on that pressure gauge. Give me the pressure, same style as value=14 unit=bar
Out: value=8.25 unit=bar
